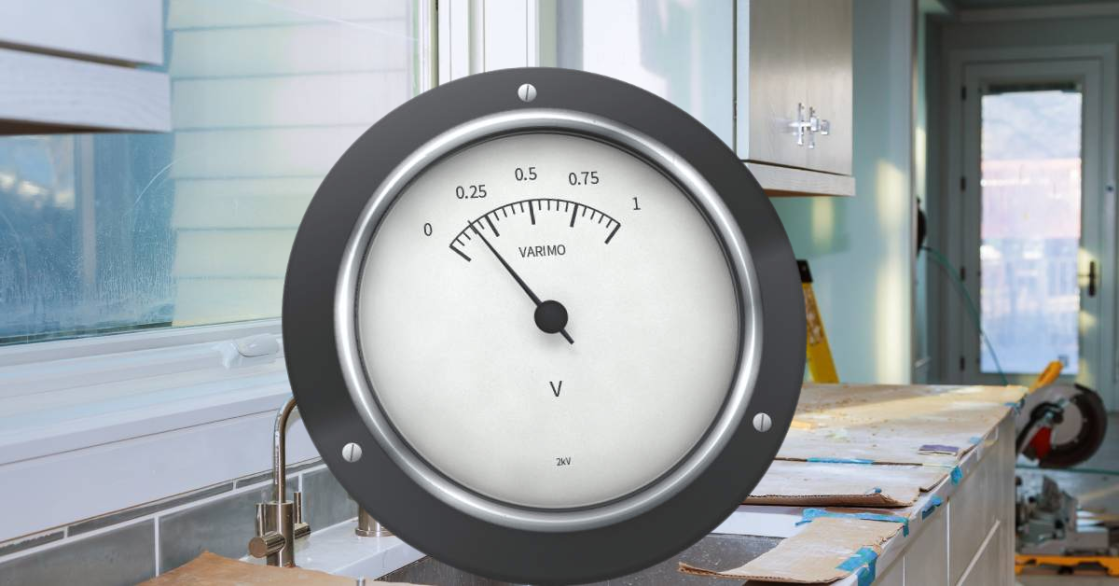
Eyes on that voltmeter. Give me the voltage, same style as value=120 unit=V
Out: value=0.15 unit=V
